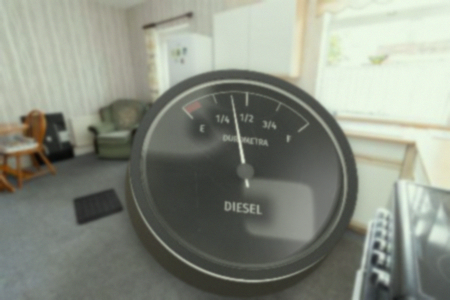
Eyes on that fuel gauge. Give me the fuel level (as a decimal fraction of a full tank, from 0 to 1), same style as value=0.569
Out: value=0.375
